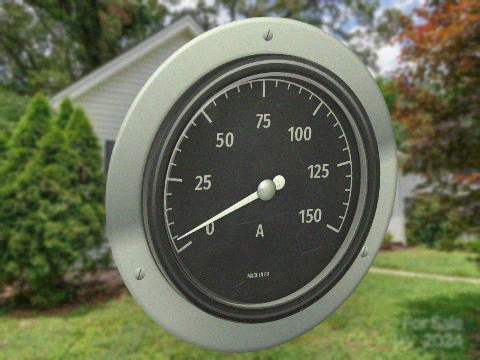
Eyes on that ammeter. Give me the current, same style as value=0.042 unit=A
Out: value=5 unit=A
